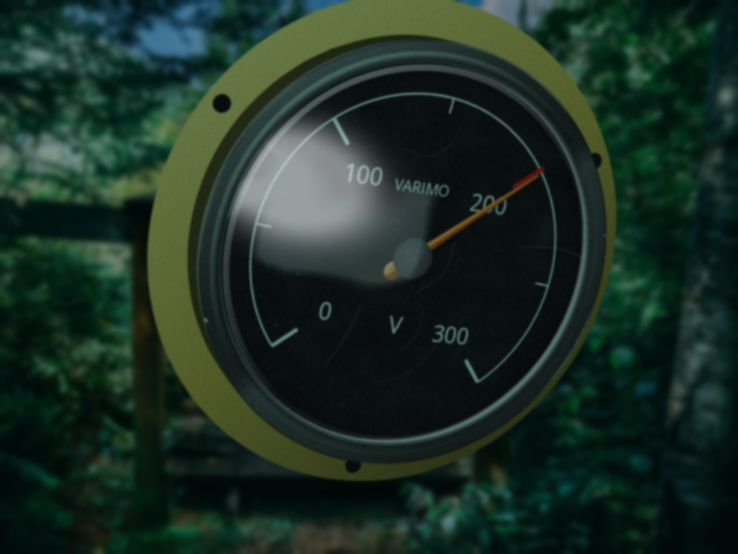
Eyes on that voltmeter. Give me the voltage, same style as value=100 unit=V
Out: value=200 unit=V
